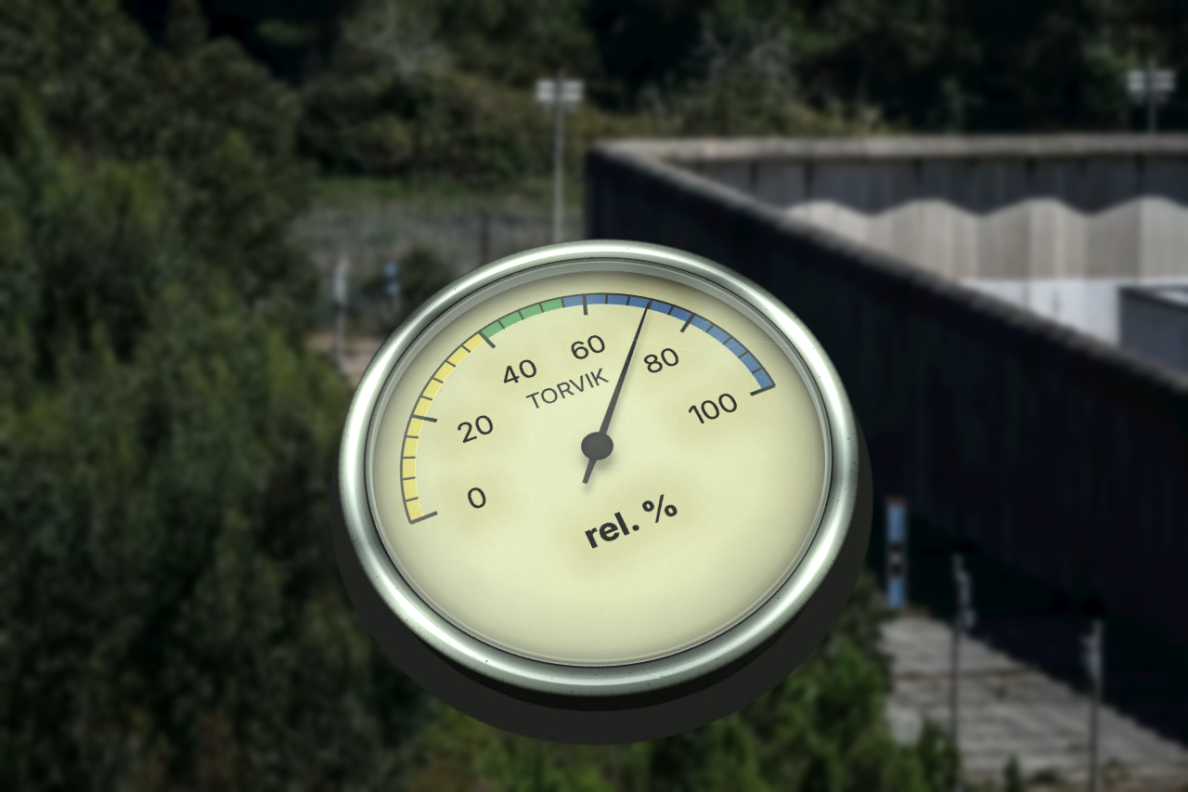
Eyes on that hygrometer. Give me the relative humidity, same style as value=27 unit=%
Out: value=72 unit=%
